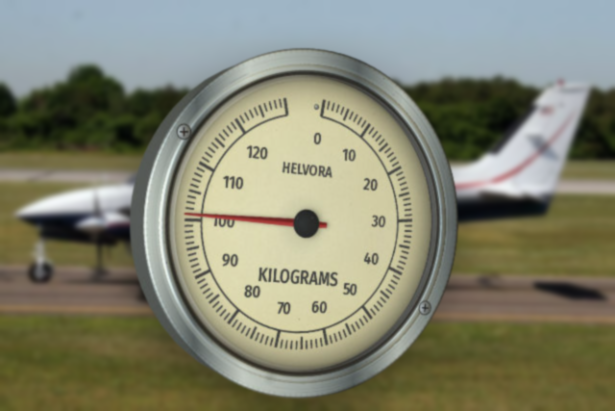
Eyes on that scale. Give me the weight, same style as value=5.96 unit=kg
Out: value=101 unit=kg
